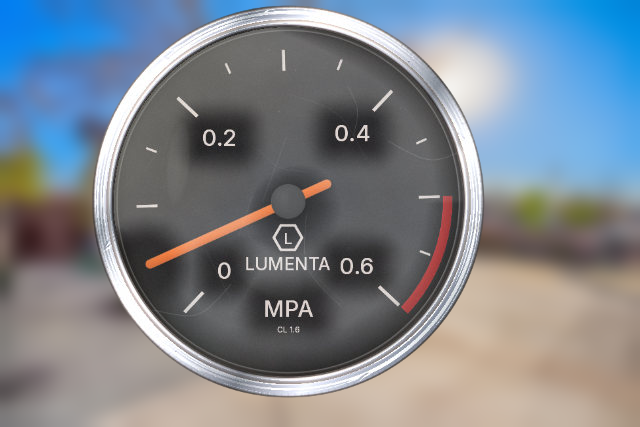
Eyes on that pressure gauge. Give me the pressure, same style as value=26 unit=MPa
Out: value=0.05 unit=MPa
